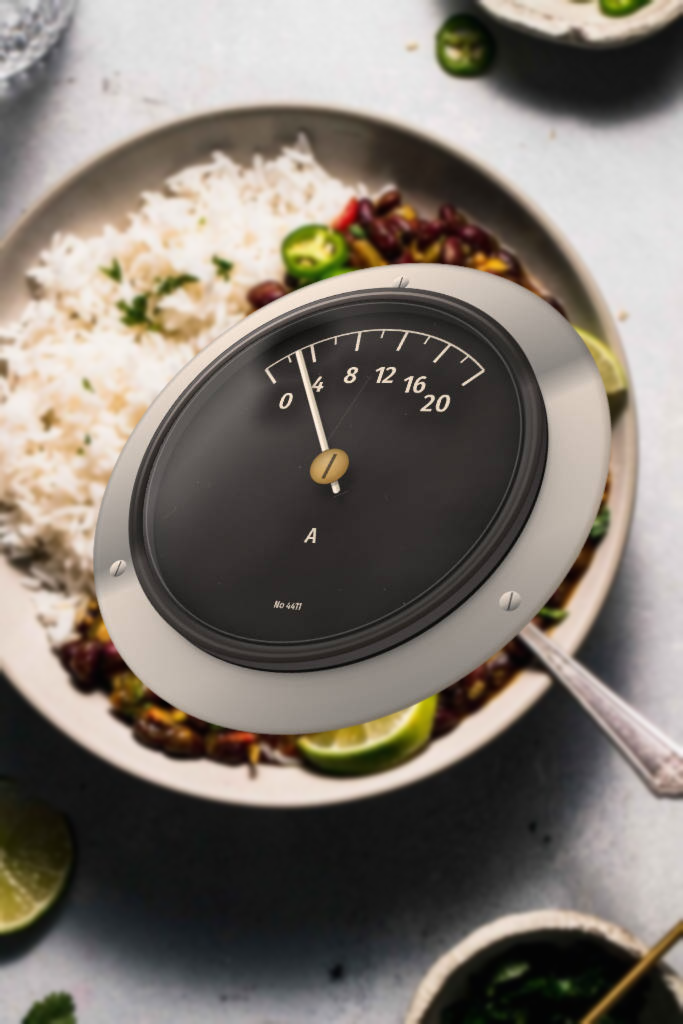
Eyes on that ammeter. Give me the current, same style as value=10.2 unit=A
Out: value=3 unit=A
